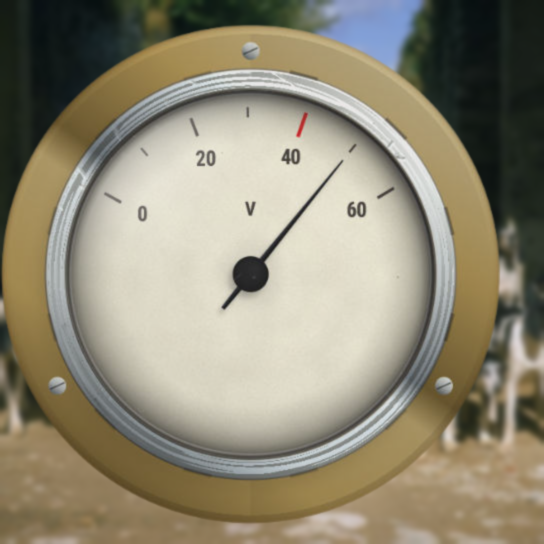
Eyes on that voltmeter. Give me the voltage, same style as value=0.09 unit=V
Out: value=50 unit=V
